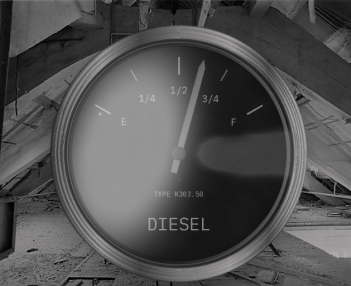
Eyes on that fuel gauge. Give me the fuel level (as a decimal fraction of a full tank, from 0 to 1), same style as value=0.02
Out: value=0.625
